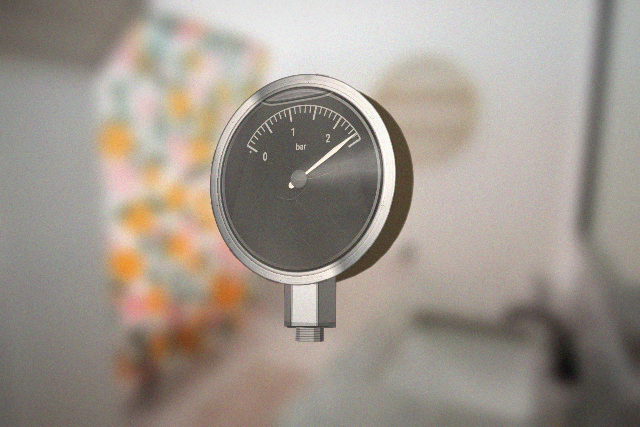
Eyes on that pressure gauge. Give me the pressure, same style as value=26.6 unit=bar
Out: value=2.4 unit=bar
